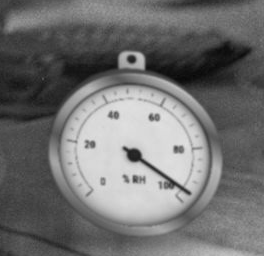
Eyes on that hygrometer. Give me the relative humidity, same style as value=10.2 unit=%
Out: value=96 unit=%
